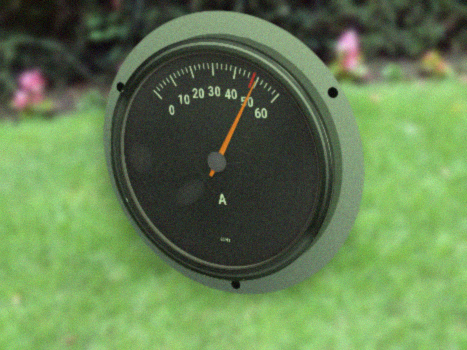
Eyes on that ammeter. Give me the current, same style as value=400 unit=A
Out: value=50 unit=A
